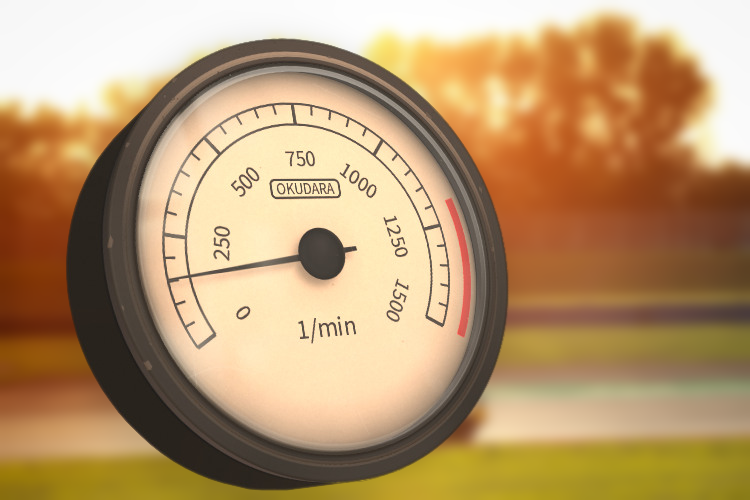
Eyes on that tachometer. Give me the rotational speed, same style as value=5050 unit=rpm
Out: value=150 unit=rpm
